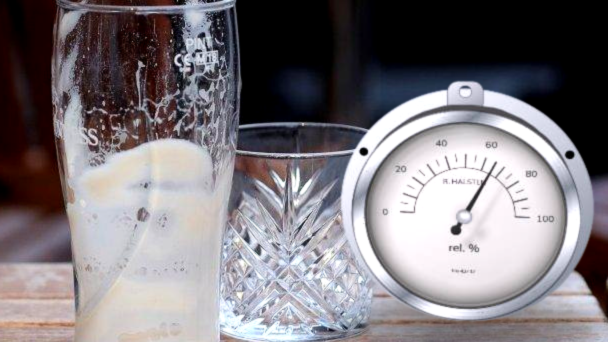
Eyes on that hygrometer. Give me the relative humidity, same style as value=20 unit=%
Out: value=65 unit=%
